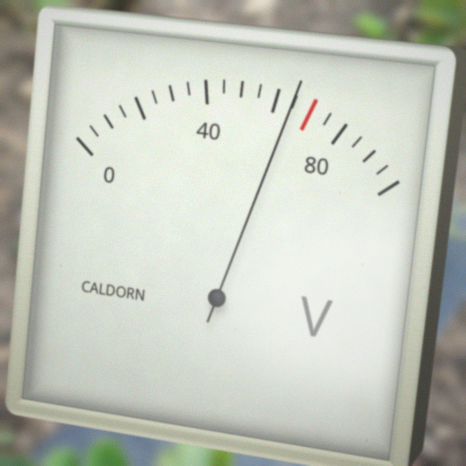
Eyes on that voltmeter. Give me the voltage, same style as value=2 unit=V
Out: value=65 unit=V
